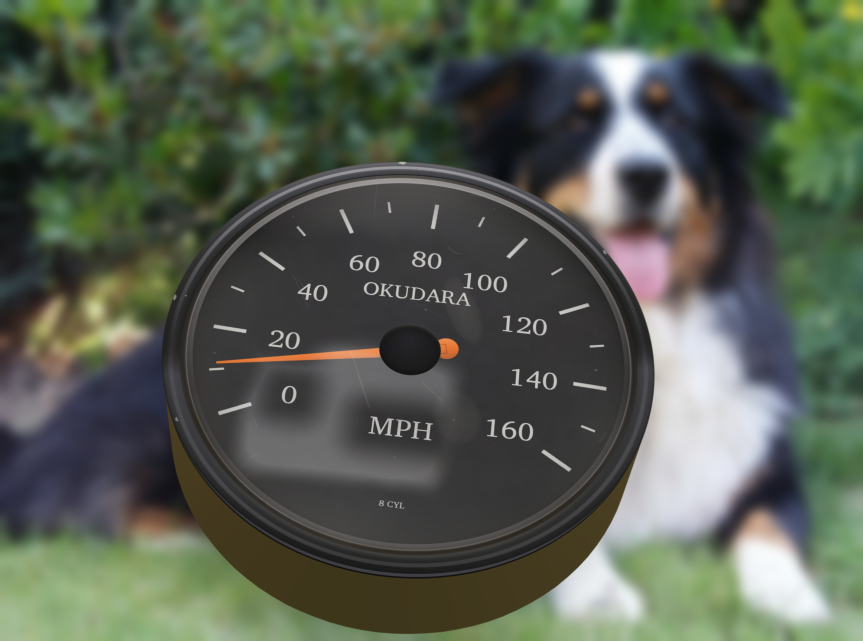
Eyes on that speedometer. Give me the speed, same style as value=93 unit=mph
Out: value=10 unit=mph
